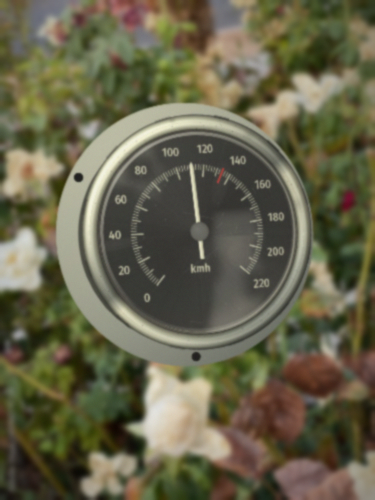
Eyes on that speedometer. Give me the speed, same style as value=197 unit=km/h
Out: value=110 unit=km/h
